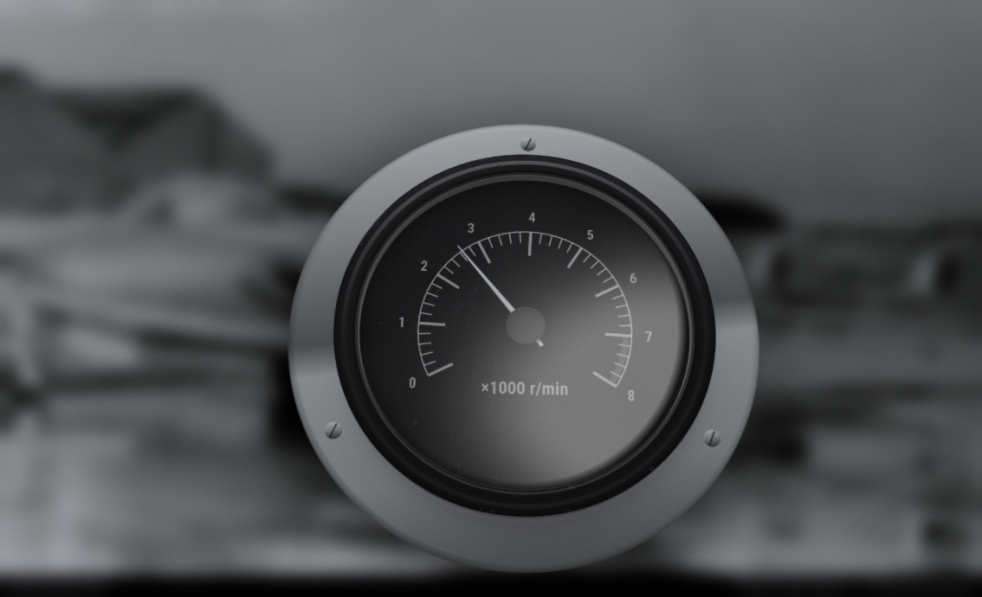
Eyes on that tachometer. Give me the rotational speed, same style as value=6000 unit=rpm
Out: value=2600 unit=rpm
